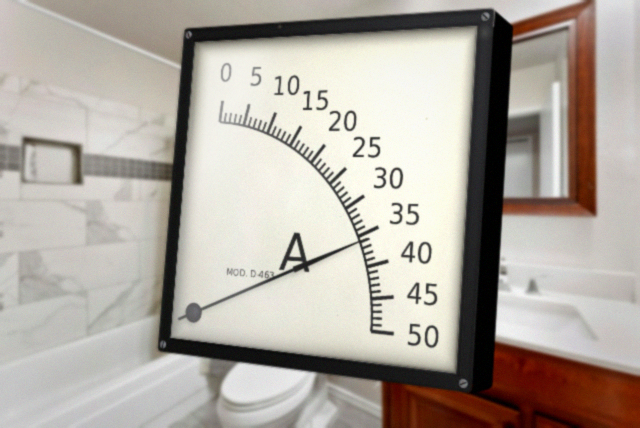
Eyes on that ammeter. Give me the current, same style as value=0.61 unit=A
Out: value=36 unit=A
